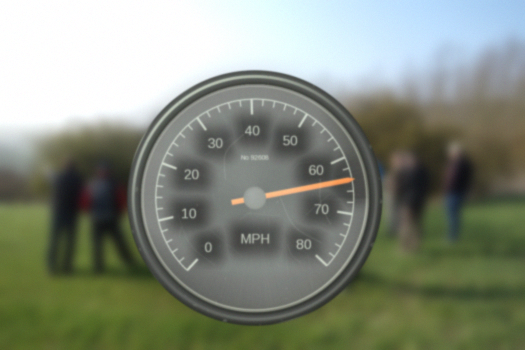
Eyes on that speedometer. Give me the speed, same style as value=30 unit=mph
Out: value=64 unit=mph
